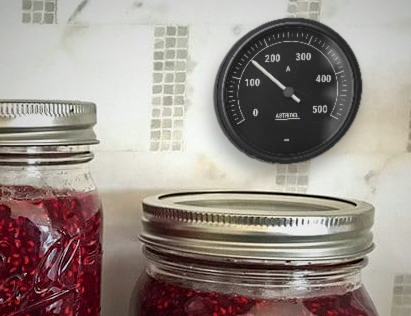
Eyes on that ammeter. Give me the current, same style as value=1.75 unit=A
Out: value=150 unit=A
